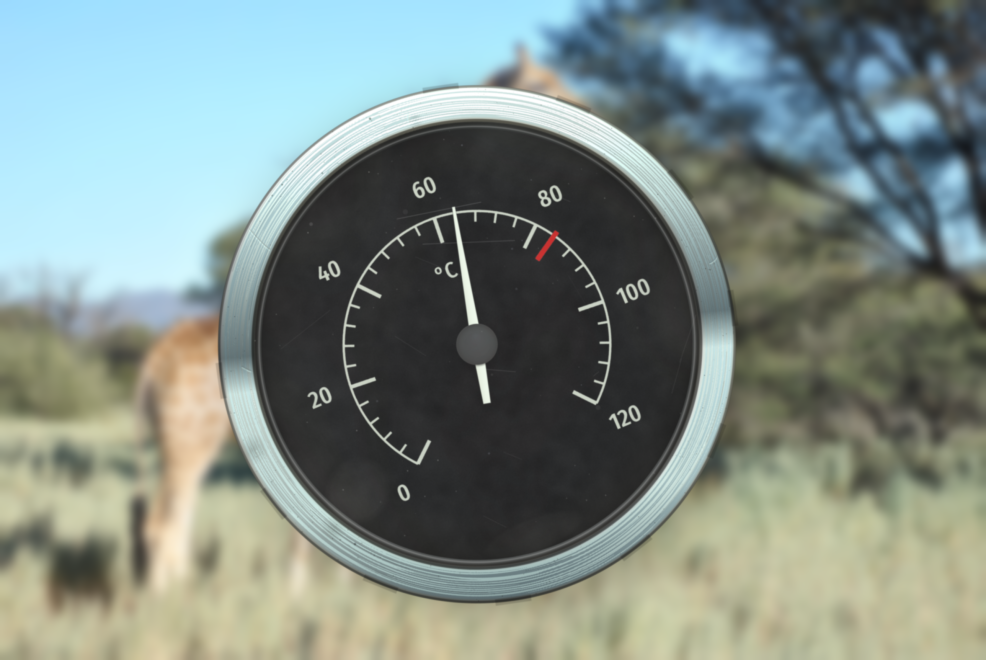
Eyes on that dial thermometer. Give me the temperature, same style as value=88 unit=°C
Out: value=64 unit=°C
